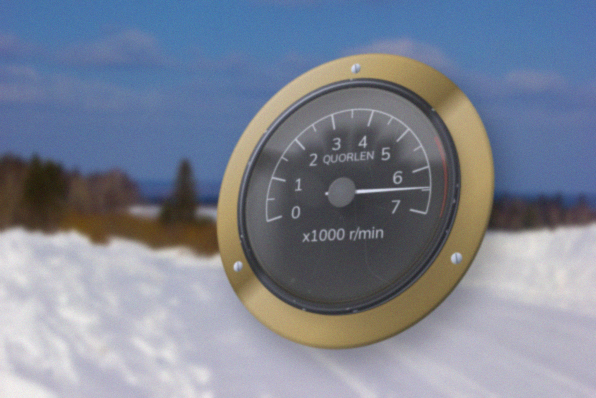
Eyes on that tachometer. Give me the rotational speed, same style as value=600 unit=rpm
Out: value=6500 unit=rpm
